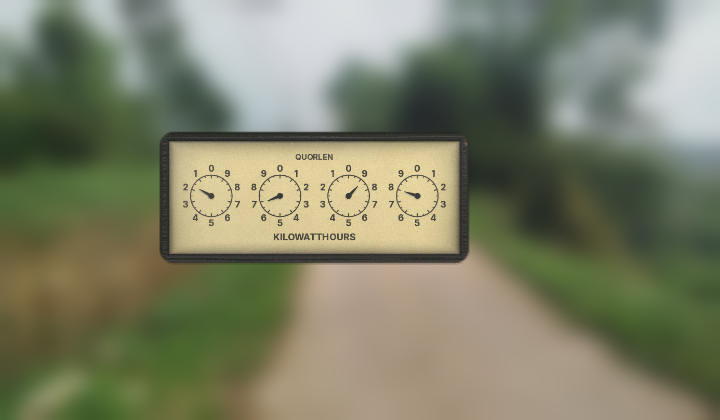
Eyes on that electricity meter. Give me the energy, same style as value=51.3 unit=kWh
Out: value=1688 unit=kWh
